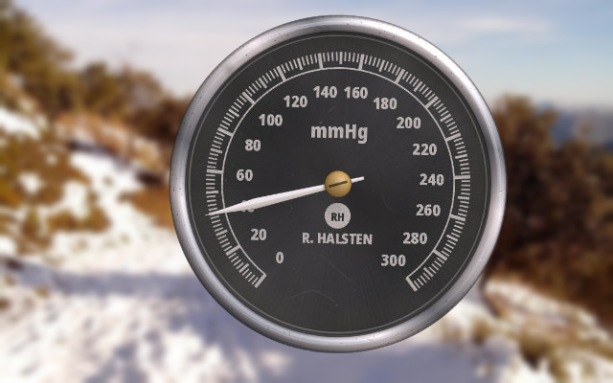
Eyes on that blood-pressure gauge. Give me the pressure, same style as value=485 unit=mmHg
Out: value=40 unit=mmHg
